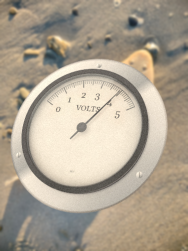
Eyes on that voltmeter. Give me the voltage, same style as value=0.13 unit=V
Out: value=4 unit=V
